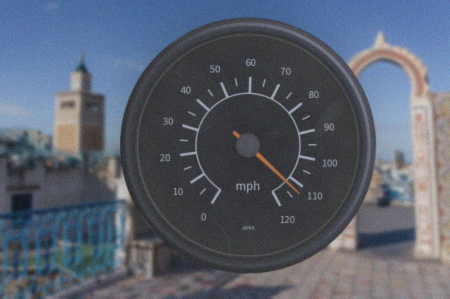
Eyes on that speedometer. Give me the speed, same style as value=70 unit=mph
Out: value=112.5 unit=mph
